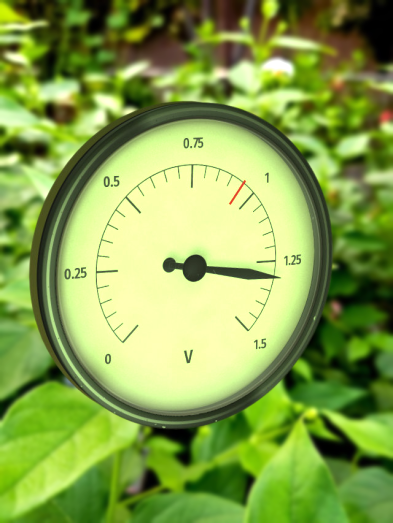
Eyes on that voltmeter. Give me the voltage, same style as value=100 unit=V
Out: value=1.3 unit=V
